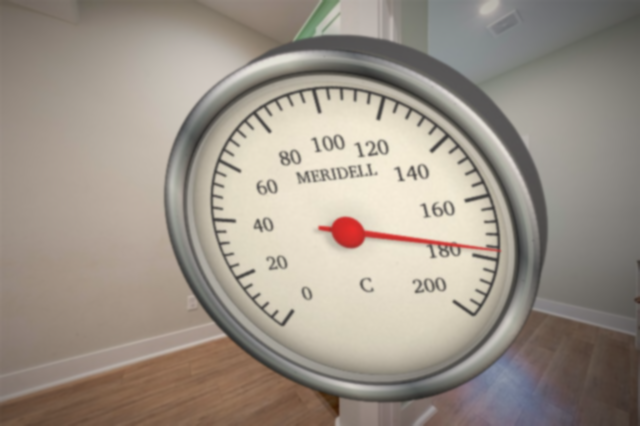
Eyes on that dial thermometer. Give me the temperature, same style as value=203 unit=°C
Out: value=176 unit=°C
